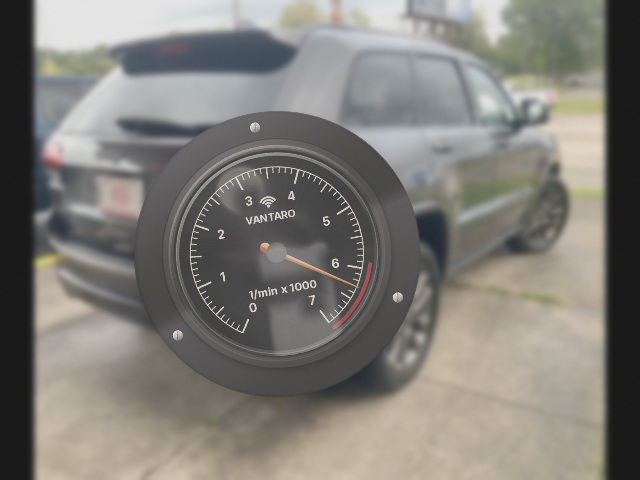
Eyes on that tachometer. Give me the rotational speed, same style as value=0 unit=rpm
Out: value=6300 unit=rpm
